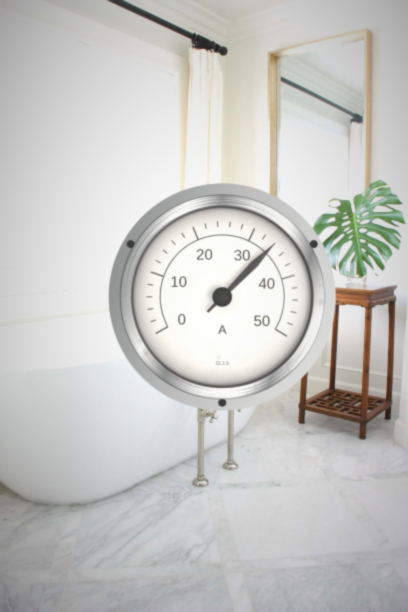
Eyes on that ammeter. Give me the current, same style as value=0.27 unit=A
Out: value=34 unit=A
